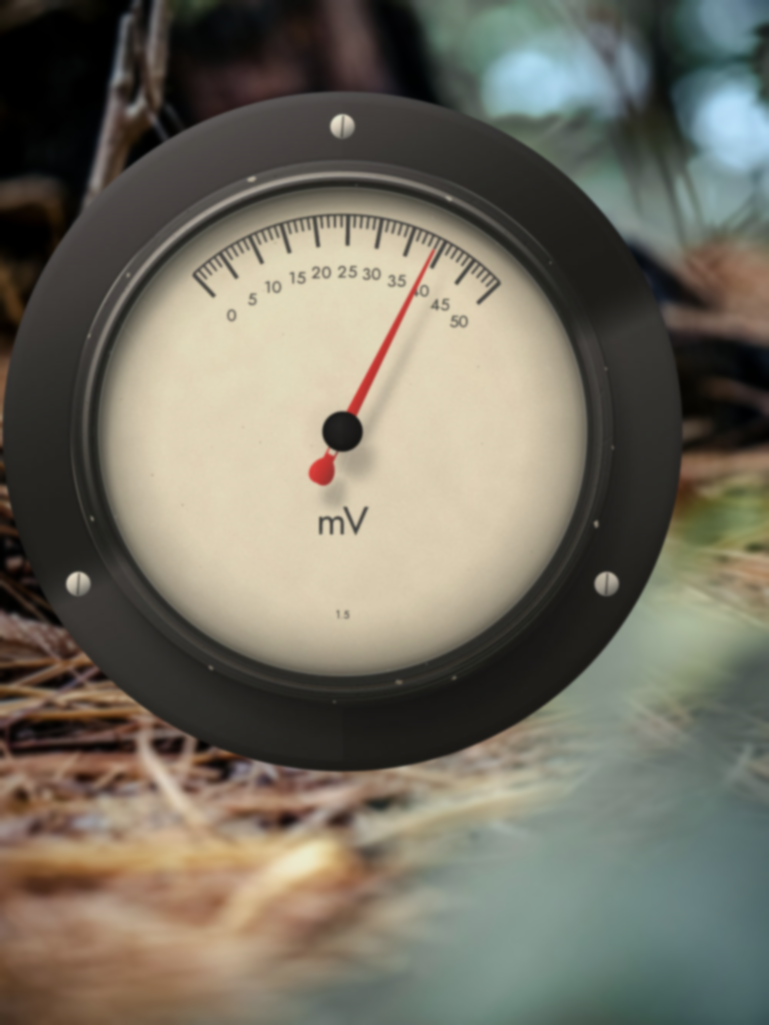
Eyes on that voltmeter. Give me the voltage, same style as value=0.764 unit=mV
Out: value=39 unit=mV
